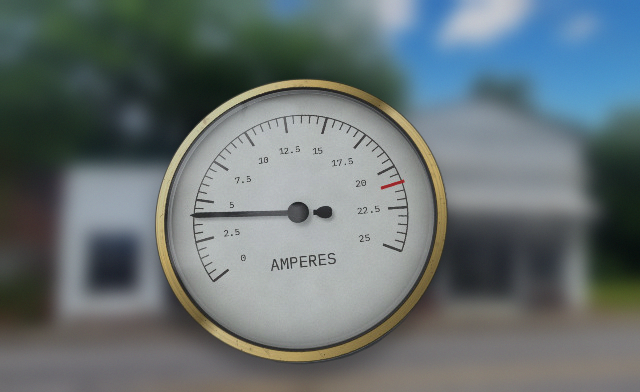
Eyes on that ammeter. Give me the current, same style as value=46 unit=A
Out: value=4 unit=A
